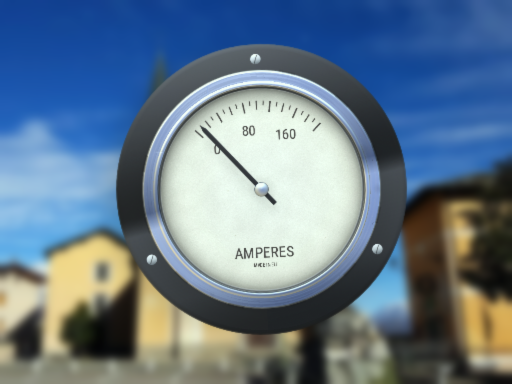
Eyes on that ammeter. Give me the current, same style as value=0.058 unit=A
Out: value=10 unit=A
